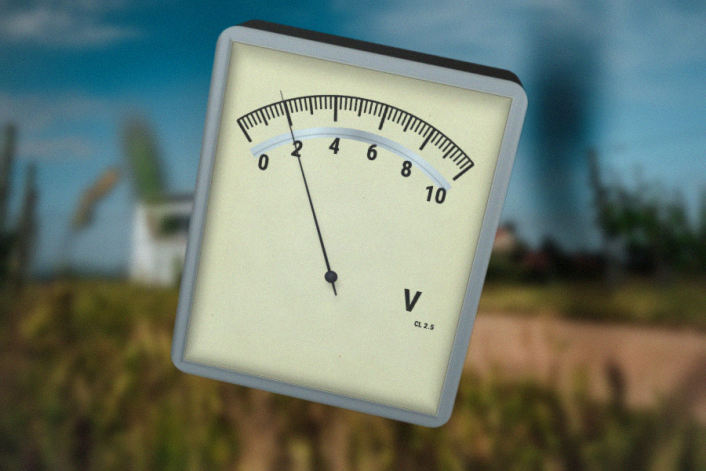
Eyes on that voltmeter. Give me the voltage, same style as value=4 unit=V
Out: value=2 unit=V
